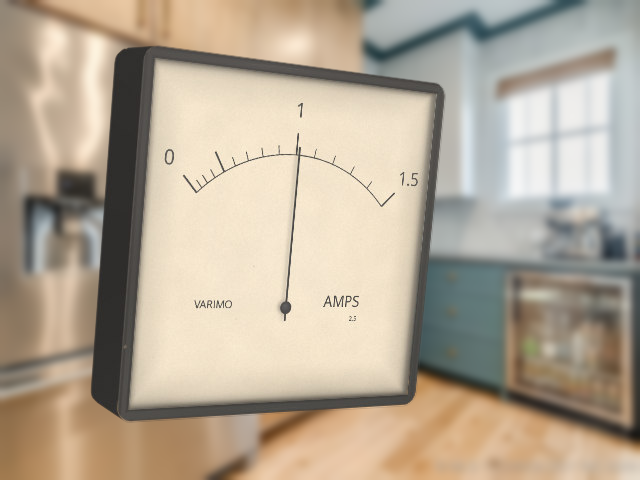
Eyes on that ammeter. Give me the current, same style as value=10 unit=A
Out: value=1 unit=A
